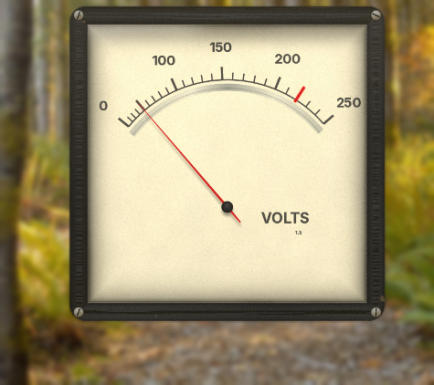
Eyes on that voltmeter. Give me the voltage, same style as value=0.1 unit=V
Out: value=50 unit=V
